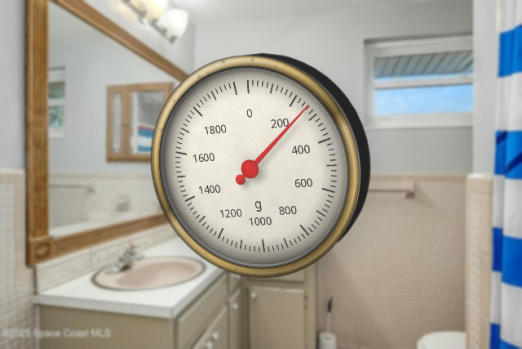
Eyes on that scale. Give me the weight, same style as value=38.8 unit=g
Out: value=260 unit=g
